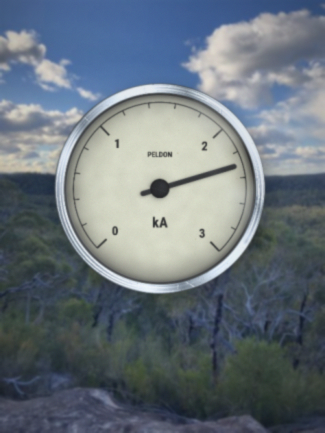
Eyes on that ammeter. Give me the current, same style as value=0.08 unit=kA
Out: value=2.3 unit=kA
